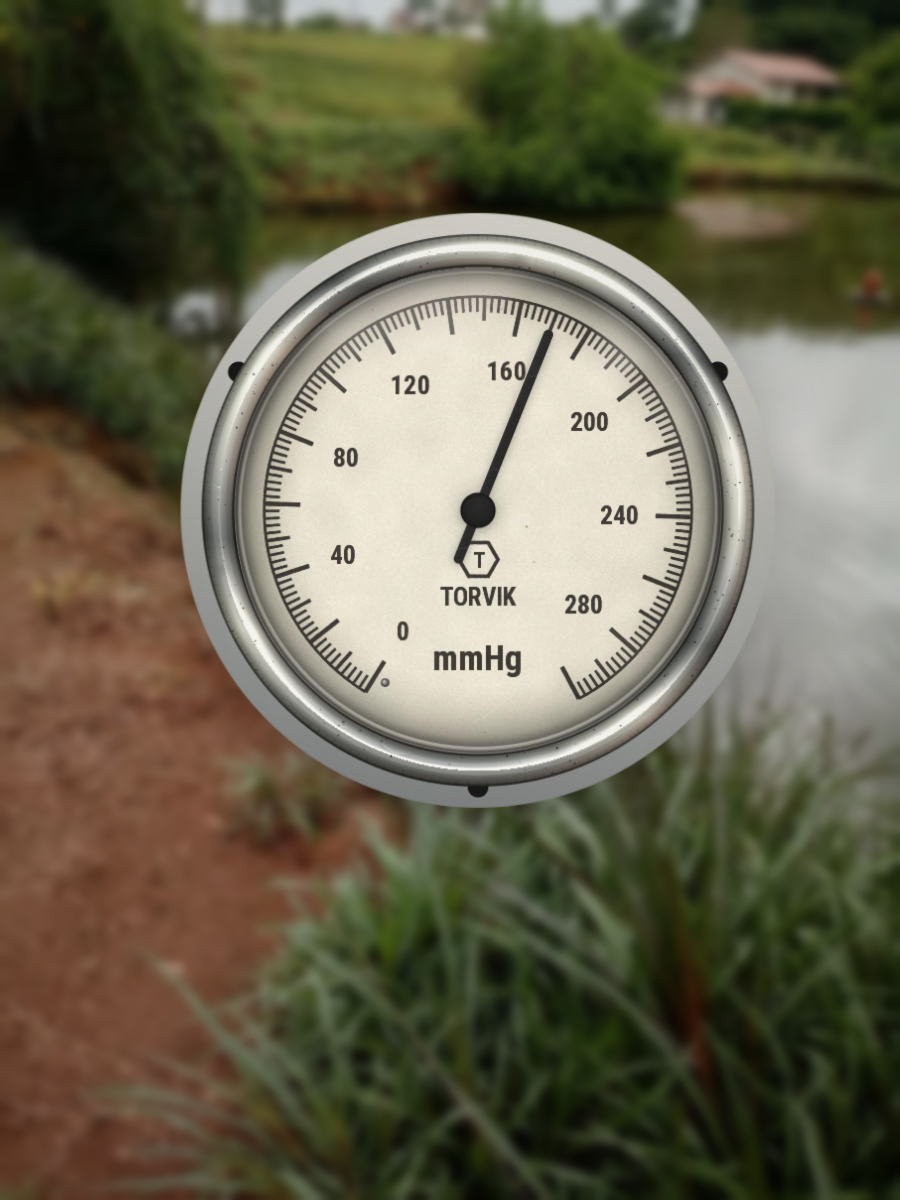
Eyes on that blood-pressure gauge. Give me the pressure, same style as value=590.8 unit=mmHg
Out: value=170 unit=mmHg
